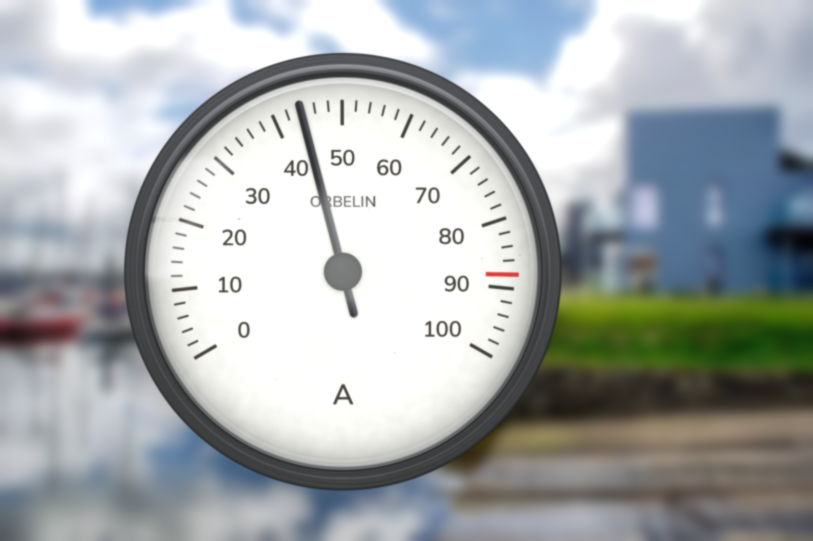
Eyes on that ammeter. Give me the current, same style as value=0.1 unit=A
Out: value=44 unit=A
